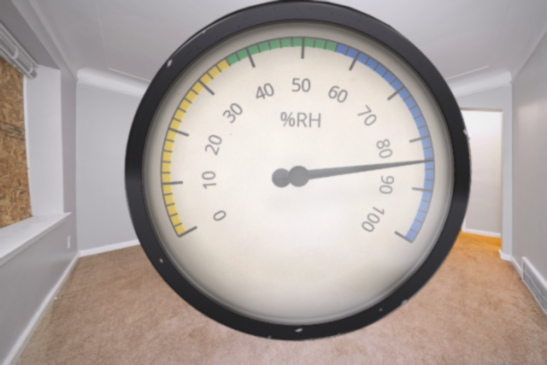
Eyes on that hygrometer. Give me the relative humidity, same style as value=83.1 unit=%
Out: value=84 unit=%
